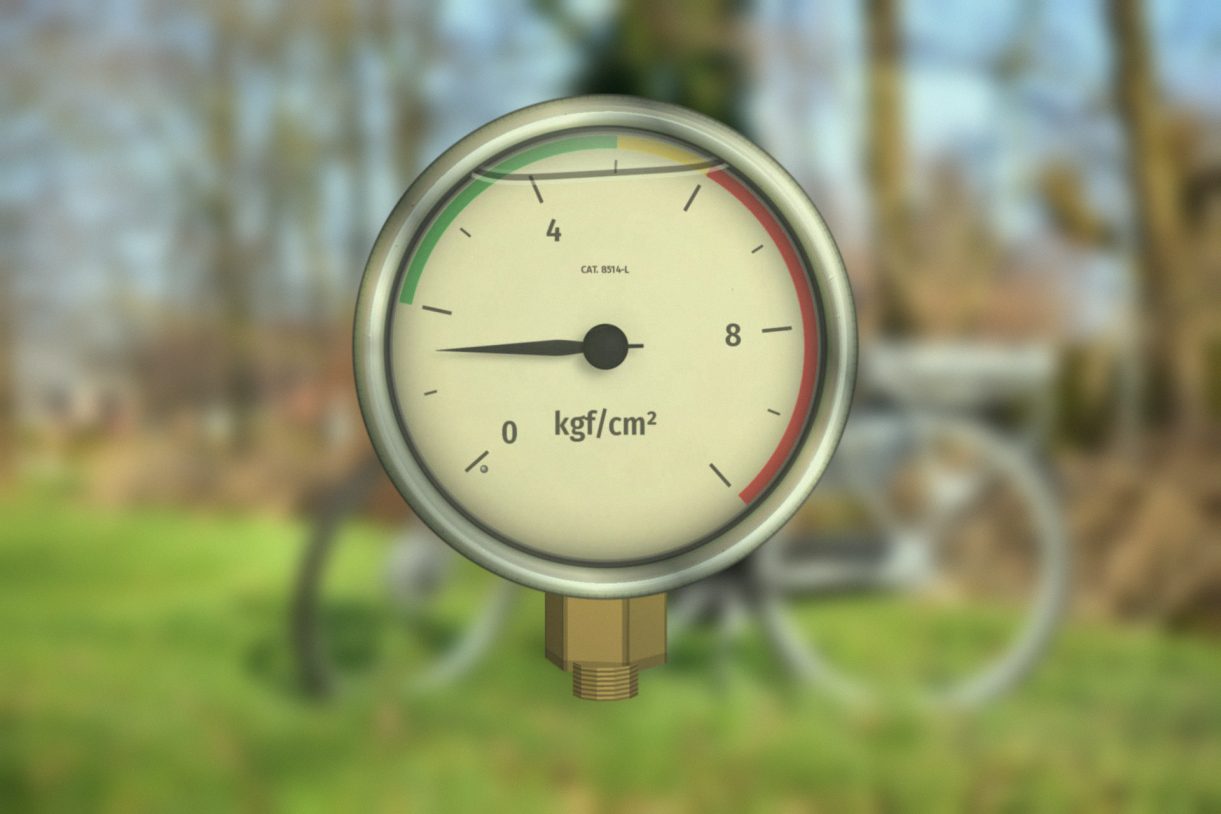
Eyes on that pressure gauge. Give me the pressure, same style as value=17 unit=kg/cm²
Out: value=1.5 unit=kg/cm²
